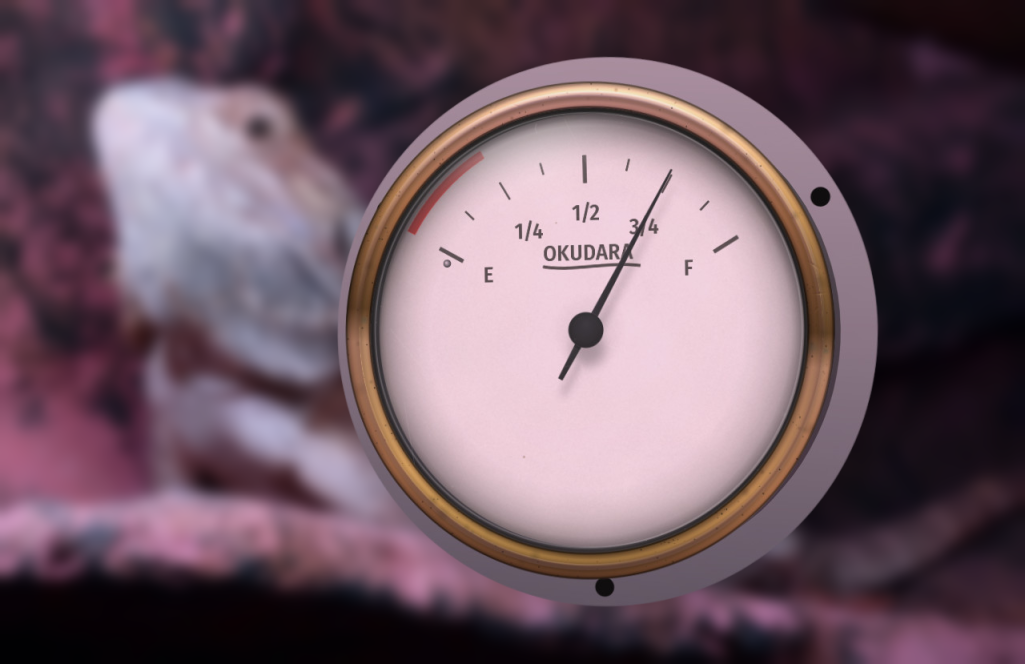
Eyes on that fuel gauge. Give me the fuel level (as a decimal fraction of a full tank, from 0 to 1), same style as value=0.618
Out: value=0.75
